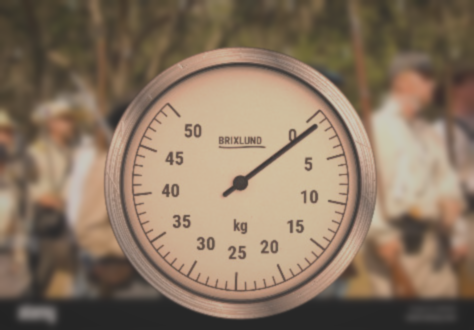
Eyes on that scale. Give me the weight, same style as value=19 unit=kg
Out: value=1 unit=kg
